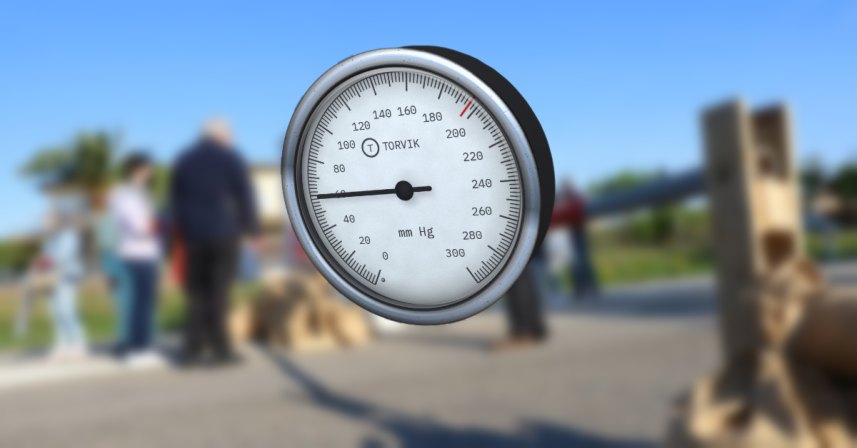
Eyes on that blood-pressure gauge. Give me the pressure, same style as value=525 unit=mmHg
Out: value=60 unit=mmHg
